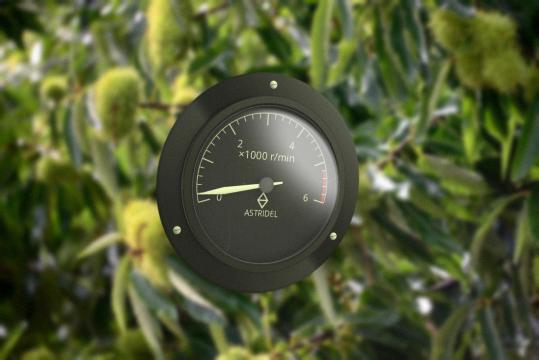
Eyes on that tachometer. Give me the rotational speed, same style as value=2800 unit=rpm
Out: value=200 unit=rpm
